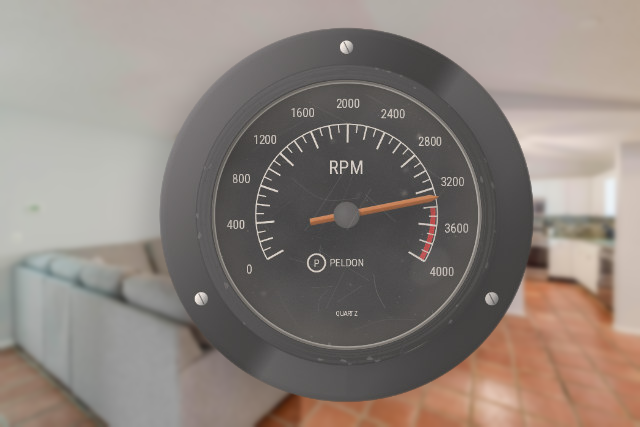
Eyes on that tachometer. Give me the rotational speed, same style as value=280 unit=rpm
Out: value=3300 unit=rpm
